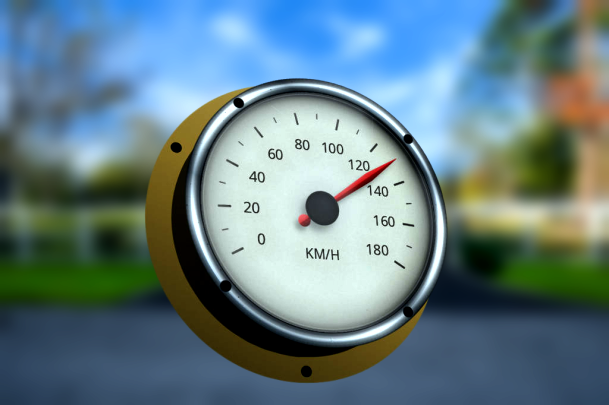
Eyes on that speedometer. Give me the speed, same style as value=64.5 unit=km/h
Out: value=130 unit=km/h
